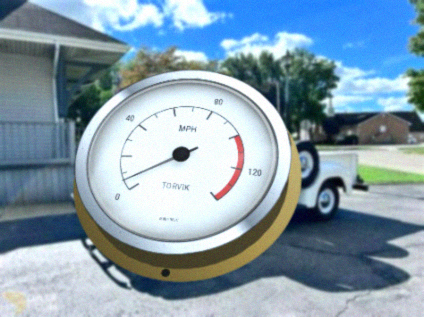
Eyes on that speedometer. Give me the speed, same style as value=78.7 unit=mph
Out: value=5 unit=mph
